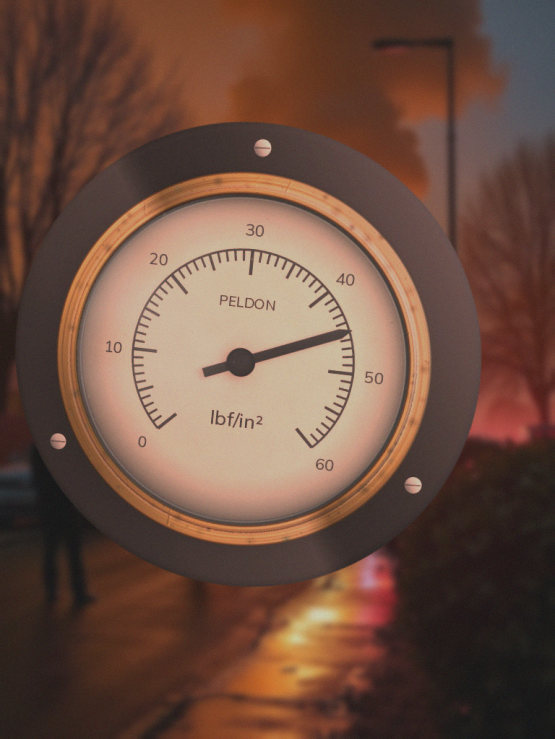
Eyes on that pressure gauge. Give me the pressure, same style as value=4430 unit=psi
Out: value=45 unit=psi
